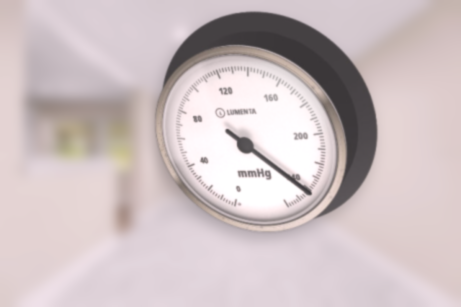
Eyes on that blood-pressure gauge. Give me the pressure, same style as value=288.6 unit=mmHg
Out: value=240 unit=mmHg
